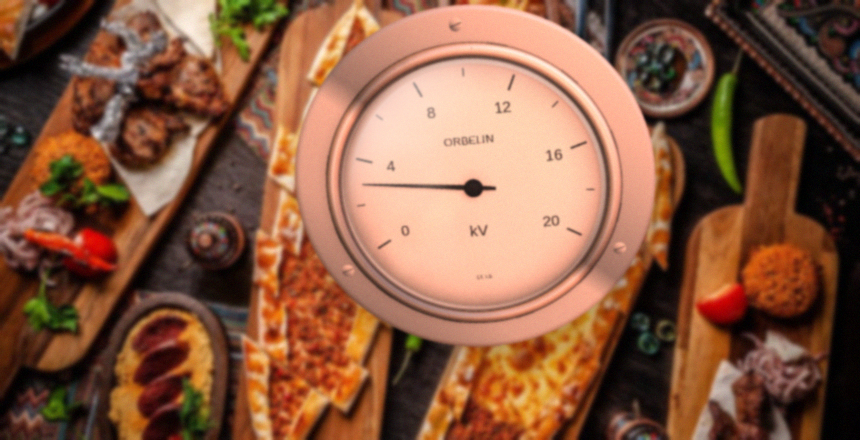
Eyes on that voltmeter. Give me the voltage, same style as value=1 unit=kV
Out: value=3 unit=kV
